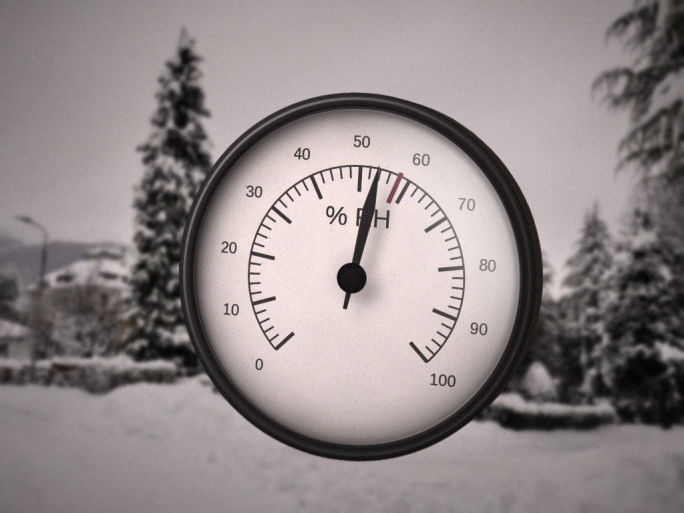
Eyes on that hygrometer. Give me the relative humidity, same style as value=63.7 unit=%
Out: value=54 unit=%
